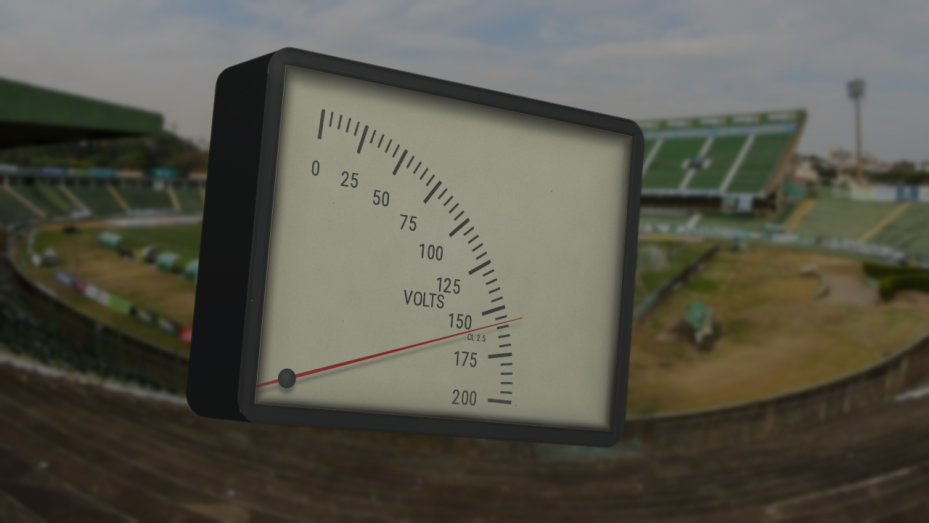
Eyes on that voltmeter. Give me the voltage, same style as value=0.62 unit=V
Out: value=157.5 unit=V
